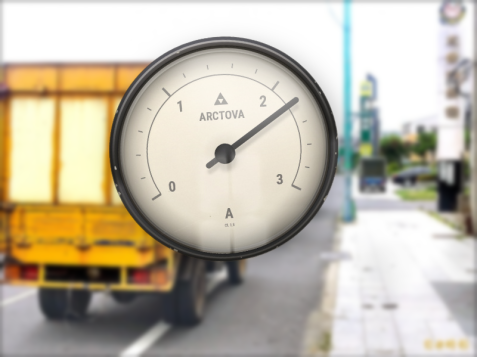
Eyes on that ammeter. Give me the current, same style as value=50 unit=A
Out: value=2.2 unit=A
